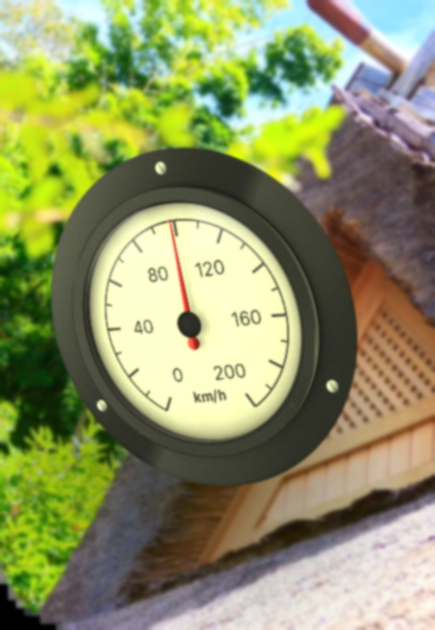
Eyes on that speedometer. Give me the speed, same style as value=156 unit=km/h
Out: value=100 unit=km/h
